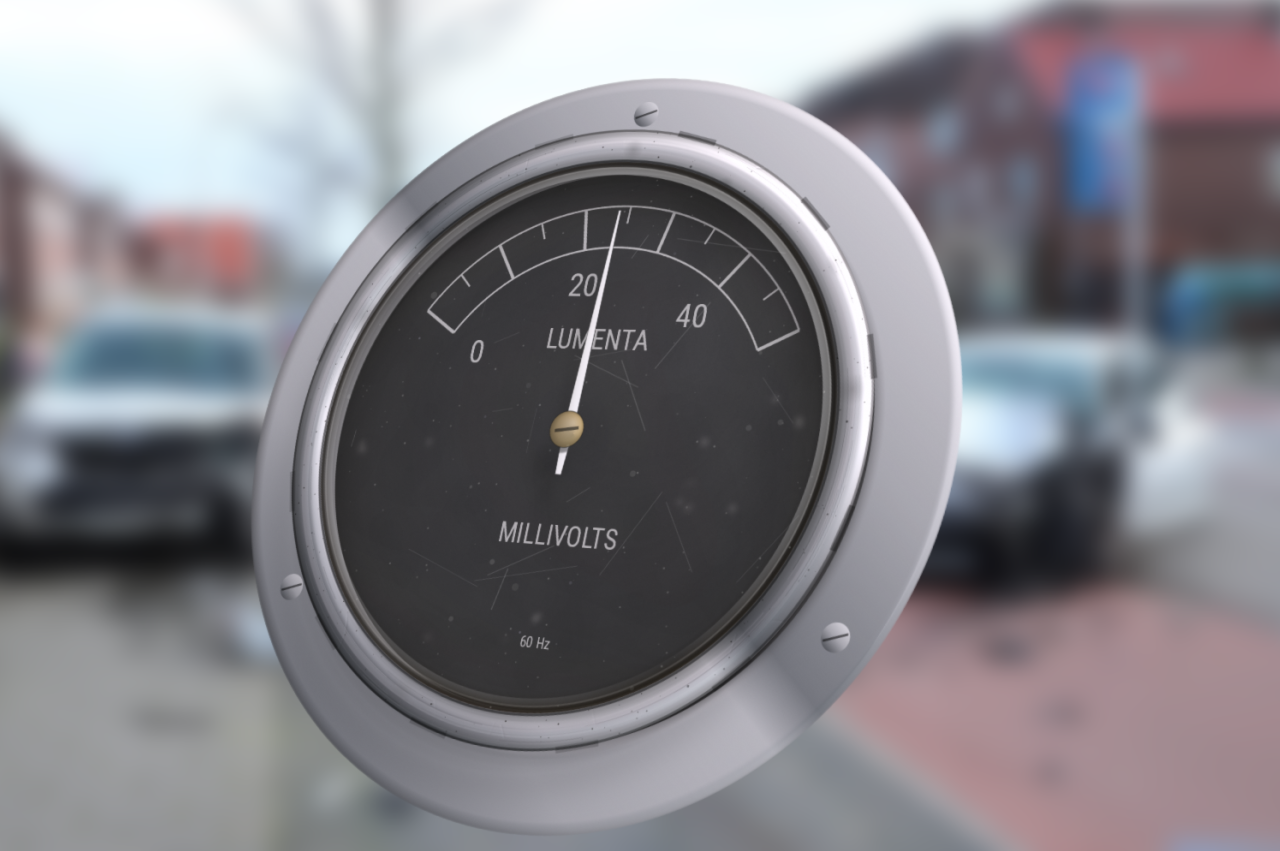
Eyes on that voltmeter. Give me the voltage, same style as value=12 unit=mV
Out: value=25 unit=mV
